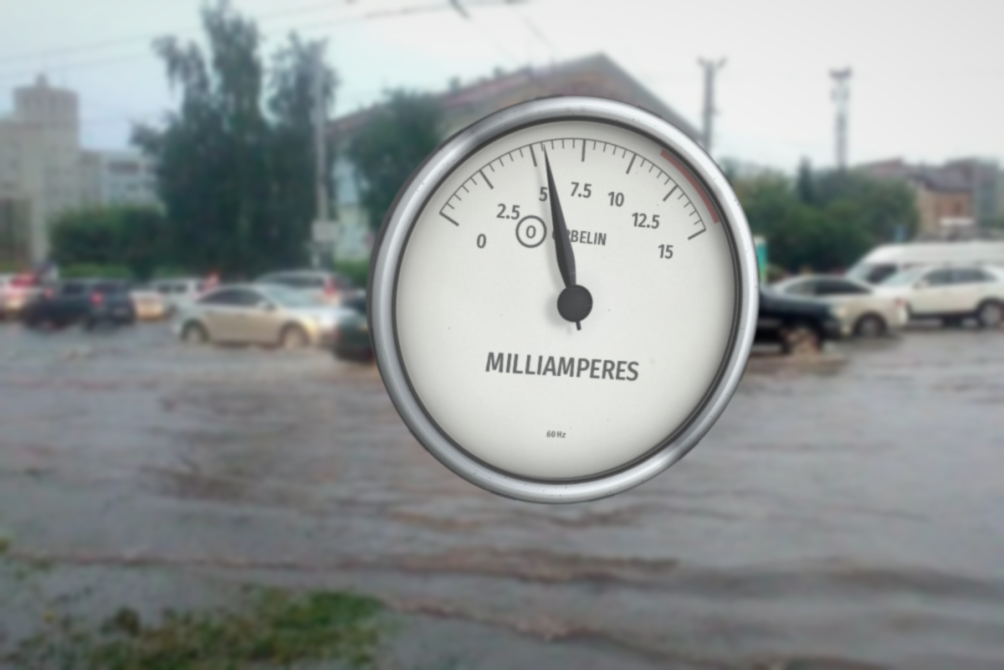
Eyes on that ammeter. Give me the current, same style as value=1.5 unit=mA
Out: value=5.5 unit=mA
